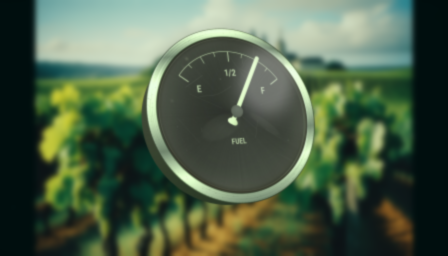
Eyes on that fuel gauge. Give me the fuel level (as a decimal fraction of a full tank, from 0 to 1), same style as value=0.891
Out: value=0.75
